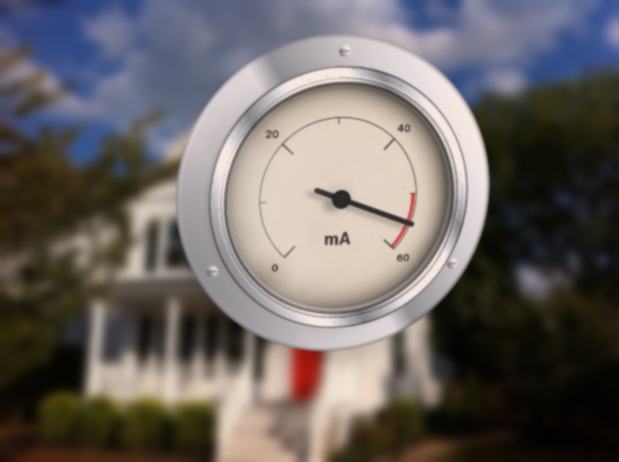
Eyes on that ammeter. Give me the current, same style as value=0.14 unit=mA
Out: value=55 unit=mA
